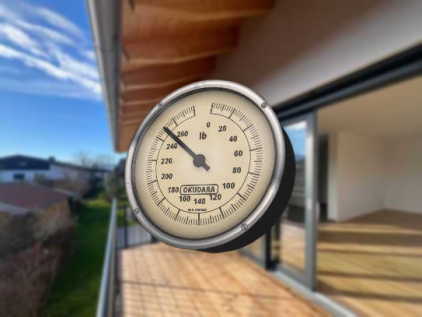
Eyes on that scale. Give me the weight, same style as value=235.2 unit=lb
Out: value=250 unit=lb
